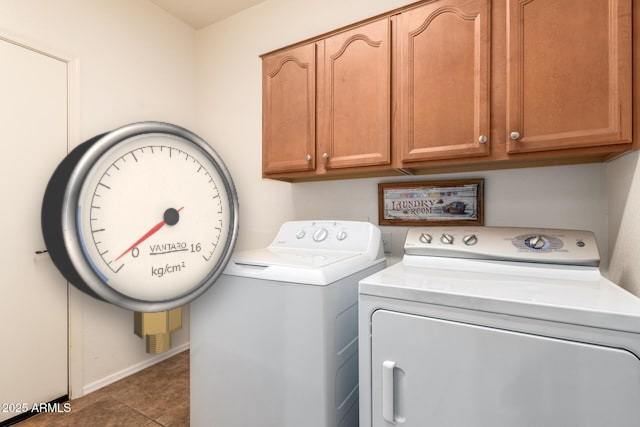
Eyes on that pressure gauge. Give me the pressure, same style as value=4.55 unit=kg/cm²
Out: value=0.5 unit=kg/cm²
